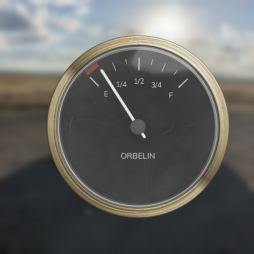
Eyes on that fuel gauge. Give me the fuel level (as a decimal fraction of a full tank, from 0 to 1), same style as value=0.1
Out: value=0.125
